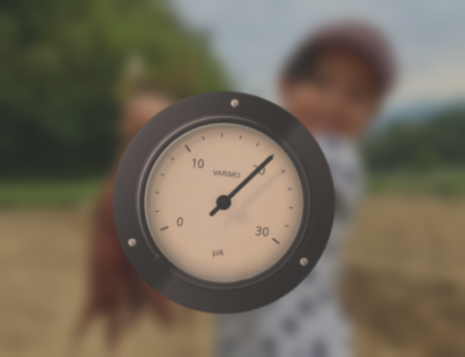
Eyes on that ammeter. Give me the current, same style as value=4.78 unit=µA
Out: value=20 unit=µA
